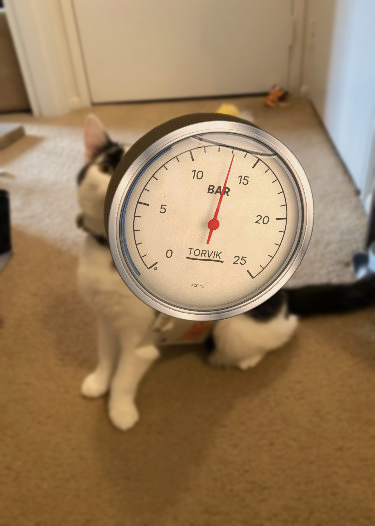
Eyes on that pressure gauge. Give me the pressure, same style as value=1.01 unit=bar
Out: value=13 unit=bar
